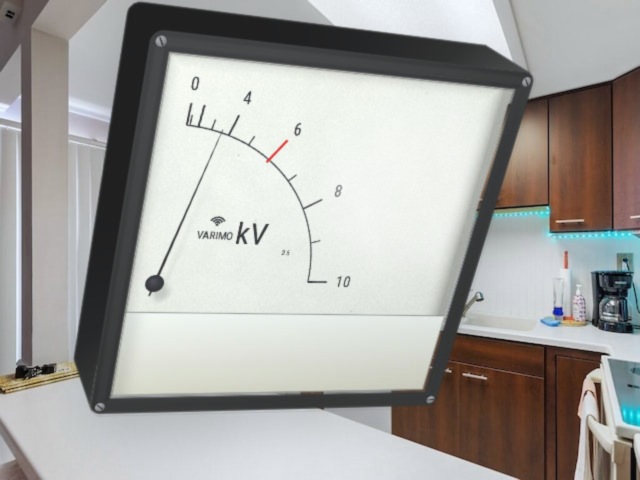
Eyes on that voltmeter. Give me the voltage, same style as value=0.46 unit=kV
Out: value=3.5 unit=kV
